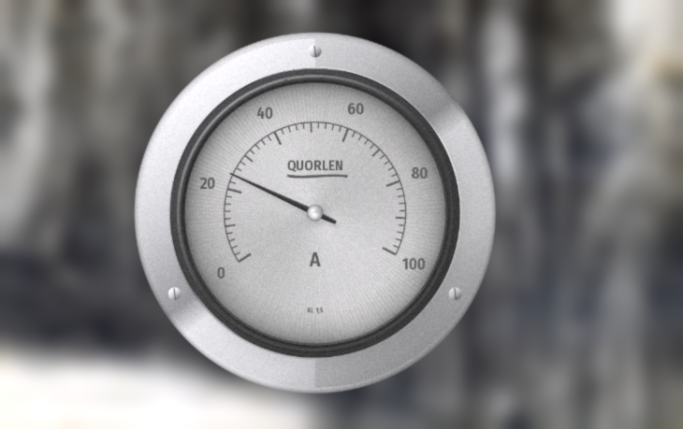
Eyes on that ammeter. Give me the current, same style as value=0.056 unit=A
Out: value=24 unit=A
